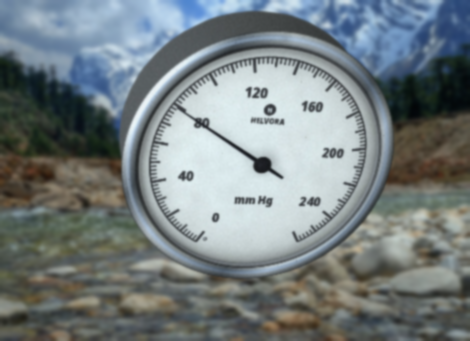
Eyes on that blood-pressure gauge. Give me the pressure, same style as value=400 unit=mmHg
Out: value=80 unit=mmHg
